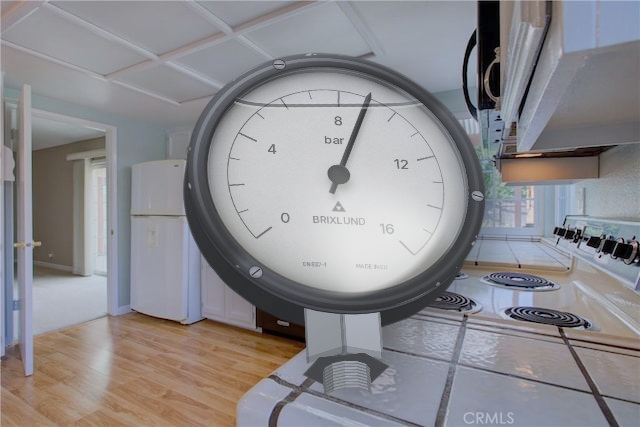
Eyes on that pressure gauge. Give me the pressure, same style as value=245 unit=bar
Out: value=9 unit=bar
